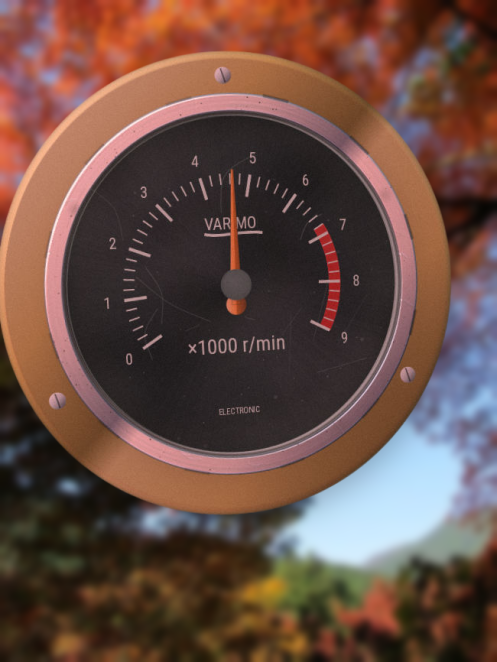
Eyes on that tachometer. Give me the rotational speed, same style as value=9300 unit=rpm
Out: value=4600 unit=rpm
